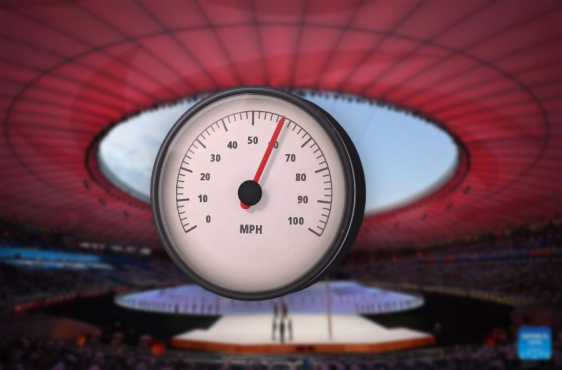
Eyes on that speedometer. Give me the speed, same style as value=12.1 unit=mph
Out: value=60 unit=mph
